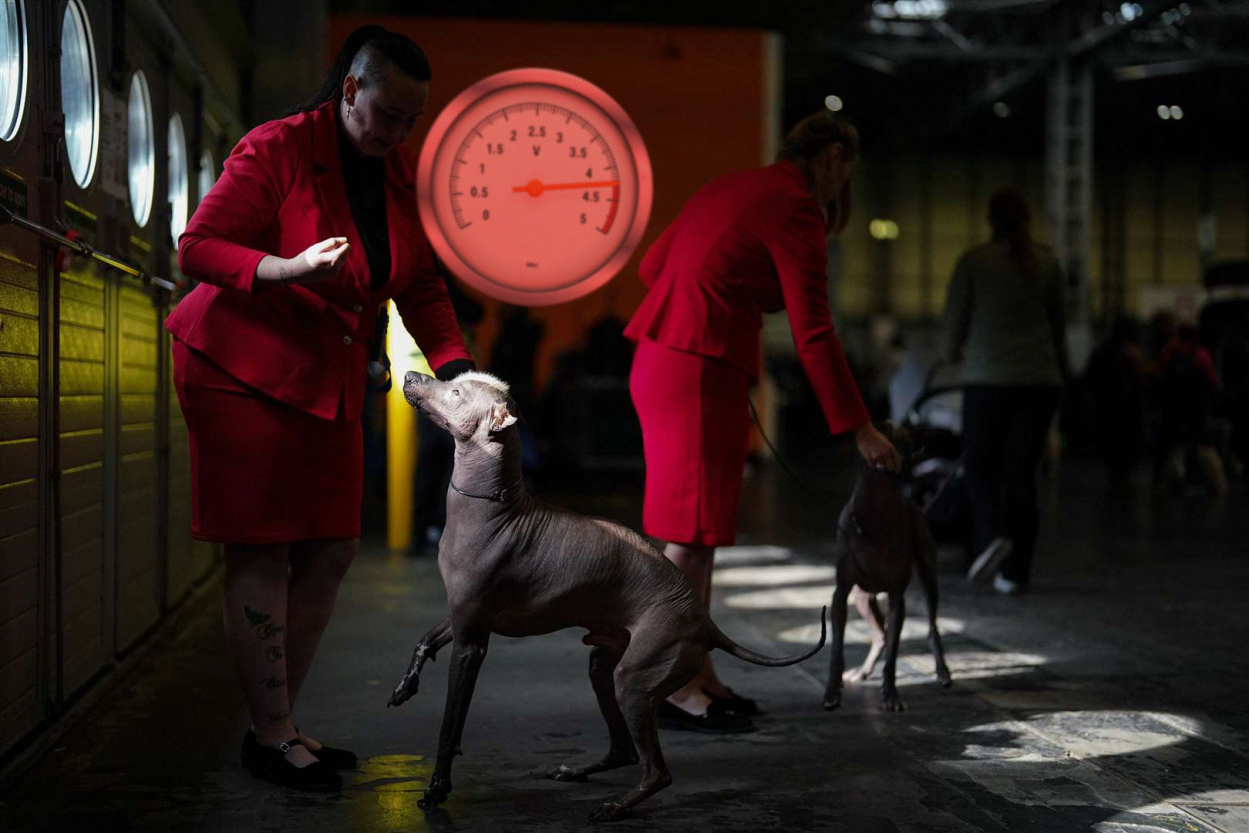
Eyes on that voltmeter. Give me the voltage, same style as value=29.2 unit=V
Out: value=4.25 unit=V
